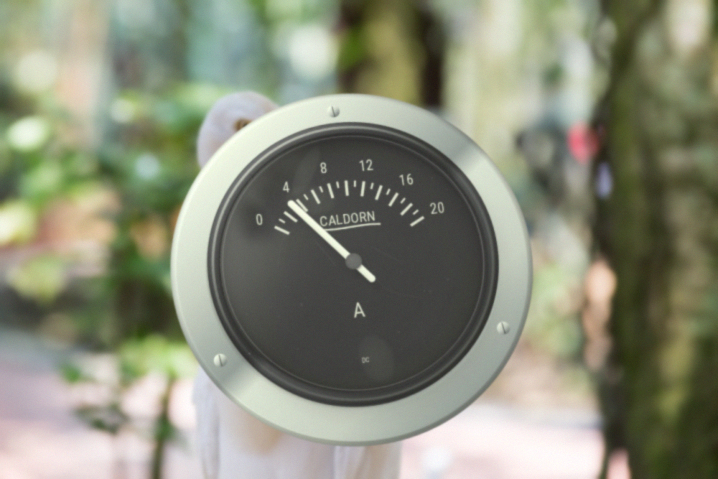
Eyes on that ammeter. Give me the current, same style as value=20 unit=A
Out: value=3 unit=A
